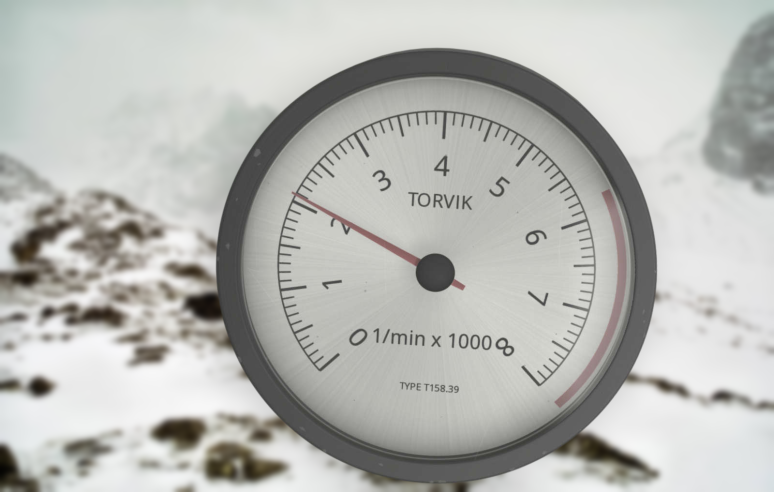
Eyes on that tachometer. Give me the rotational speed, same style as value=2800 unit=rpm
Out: value=2100 unit=rpm
